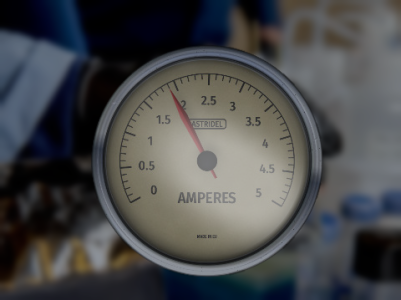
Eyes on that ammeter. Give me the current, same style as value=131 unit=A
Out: value=1.9 unit=A
